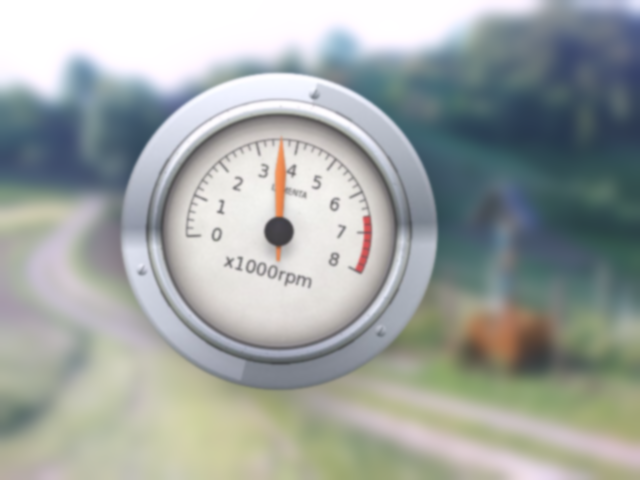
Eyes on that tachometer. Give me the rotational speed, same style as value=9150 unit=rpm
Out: value=3600 unit=rpm
